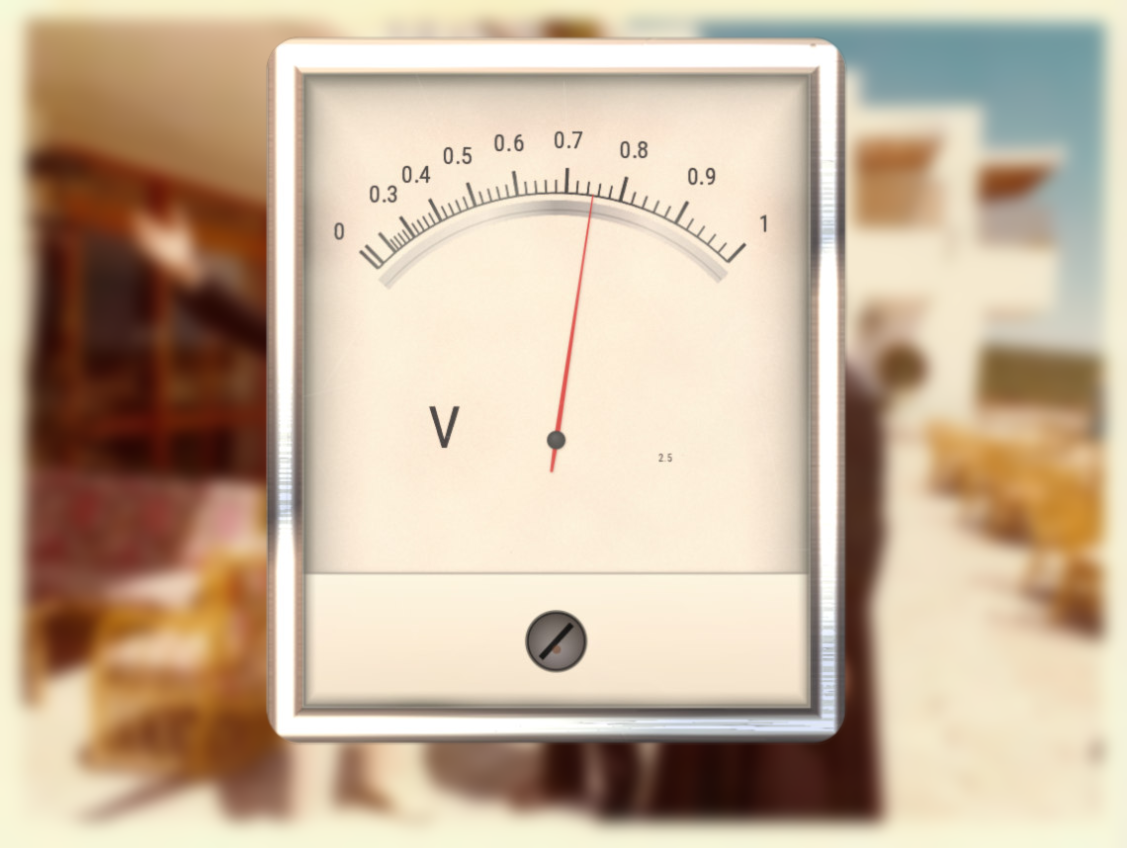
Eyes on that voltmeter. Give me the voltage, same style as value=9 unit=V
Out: value=0.75 unit=V
